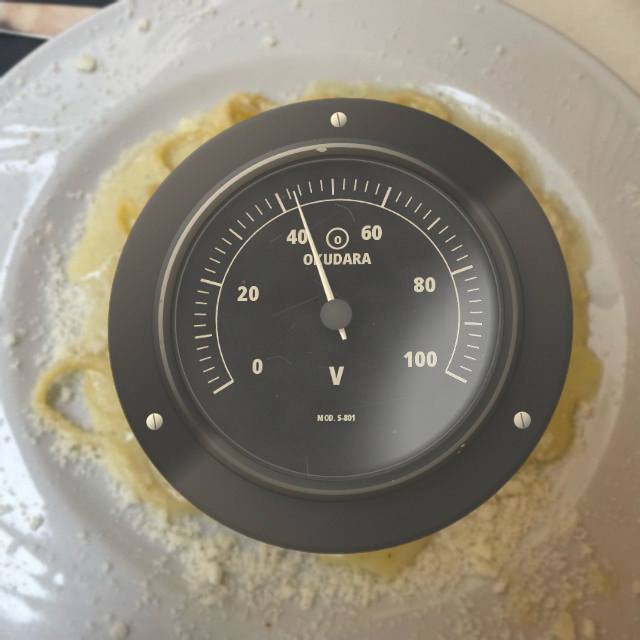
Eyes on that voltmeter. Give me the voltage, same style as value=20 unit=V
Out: value=43 unit=V
